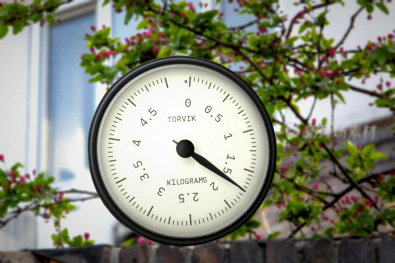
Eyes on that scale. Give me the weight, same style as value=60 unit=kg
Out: value=1.75 unit=kg
